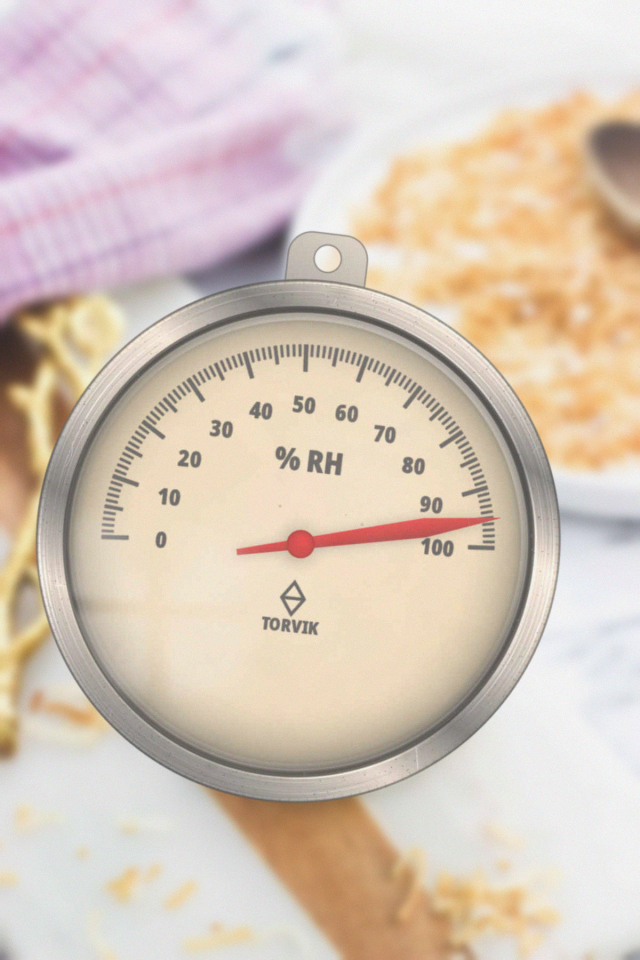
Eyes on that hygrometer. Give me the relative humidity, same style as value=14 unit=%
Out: value=95 unit=%
